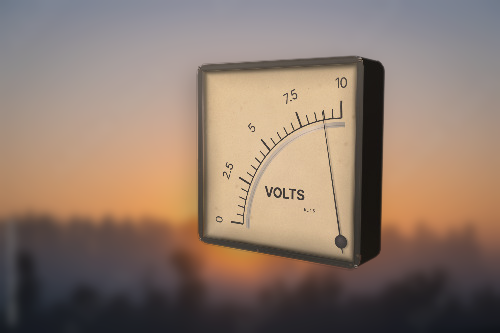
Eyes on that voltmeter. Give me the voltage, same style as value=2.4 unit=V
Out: value=9 unit=V
